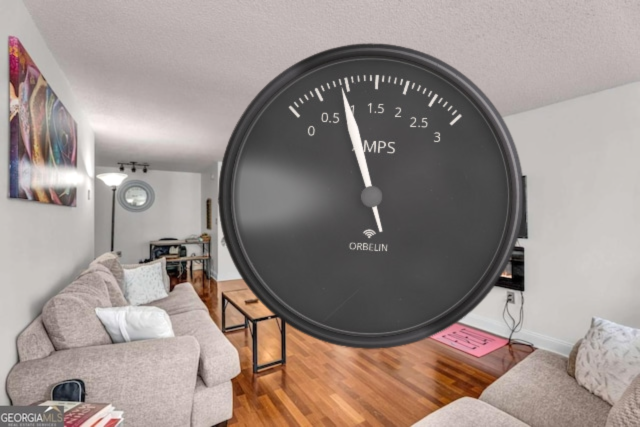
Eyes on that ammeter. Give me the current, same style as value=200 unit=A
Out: value=0.9 unit=A
